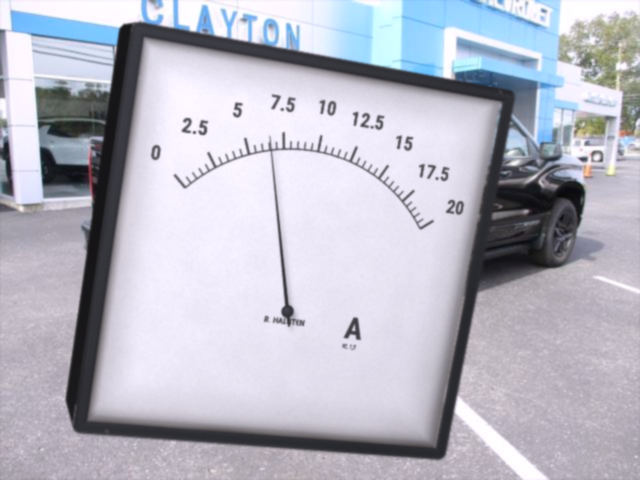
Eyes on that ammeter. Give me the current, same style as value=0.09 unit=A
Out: value=6.5 unit=A
